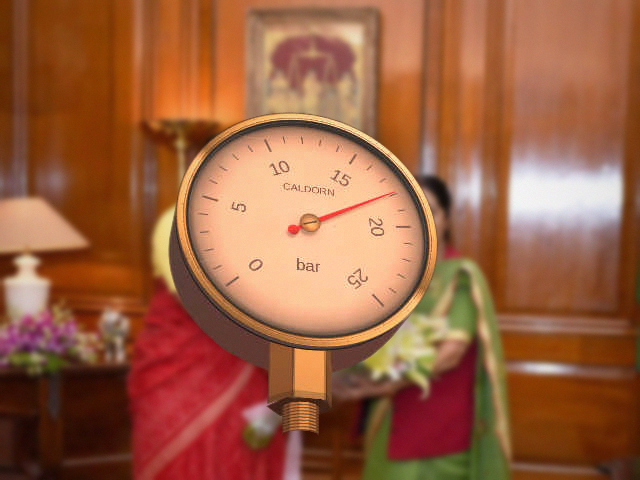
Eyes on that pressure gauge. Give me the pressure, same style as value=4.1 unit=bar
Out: value=18 unit=bar
